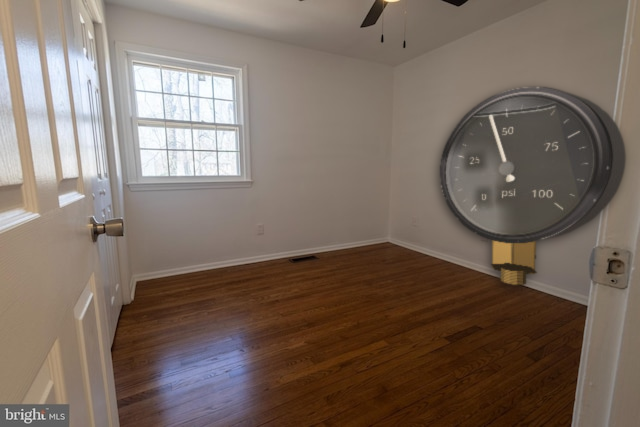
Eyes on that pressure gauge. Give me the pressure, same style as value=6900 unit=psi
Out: value=45 unit=psi
